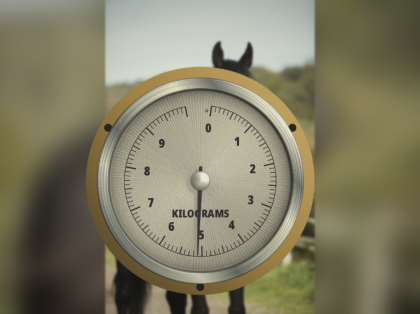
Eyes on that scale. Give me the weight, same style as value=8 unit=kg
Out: value=5.1 unit=kg
